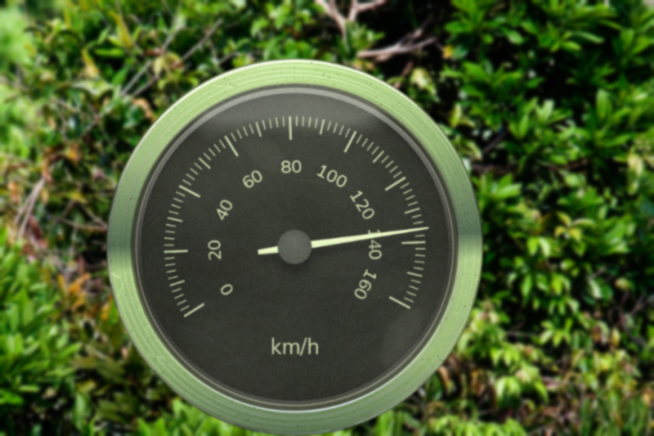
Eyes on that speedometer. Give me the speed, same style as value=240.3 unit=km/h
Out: value=136 unit=km/h
